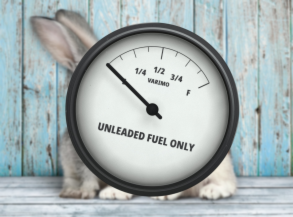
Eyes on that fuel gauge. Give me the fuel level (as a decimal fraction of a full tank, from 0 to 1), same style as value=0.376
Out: value=0
